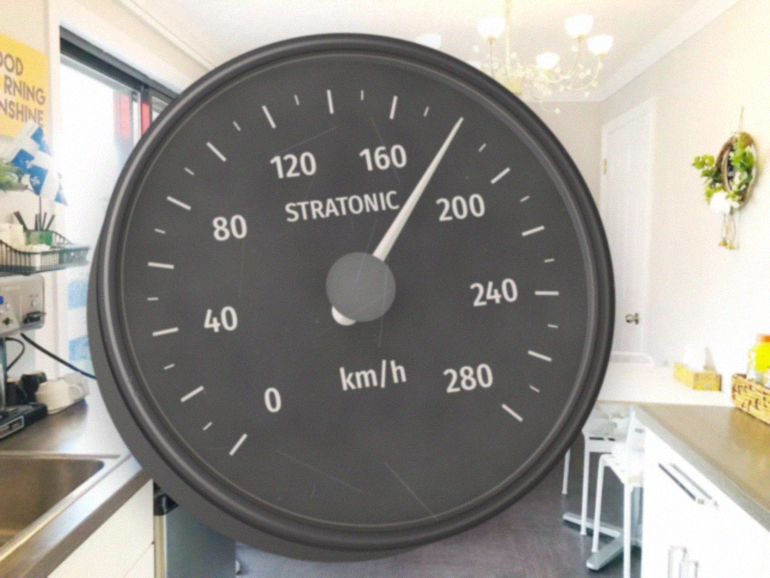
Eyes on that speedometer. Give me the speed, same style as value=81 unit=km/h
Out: value=180 unit=km/h
